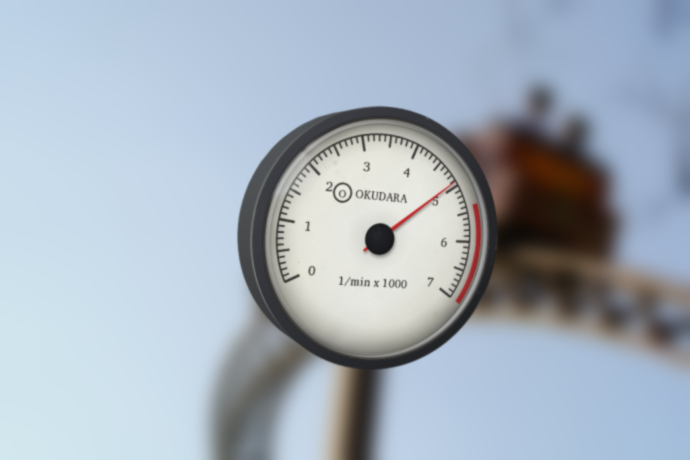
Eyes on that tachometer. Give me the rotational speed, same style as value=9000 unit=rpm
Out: value=4900 unit=rpm
